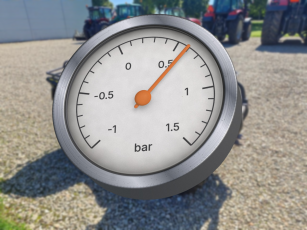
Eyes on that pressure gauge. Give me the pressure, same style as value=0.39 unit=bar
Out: value=0.6 unit=bar
